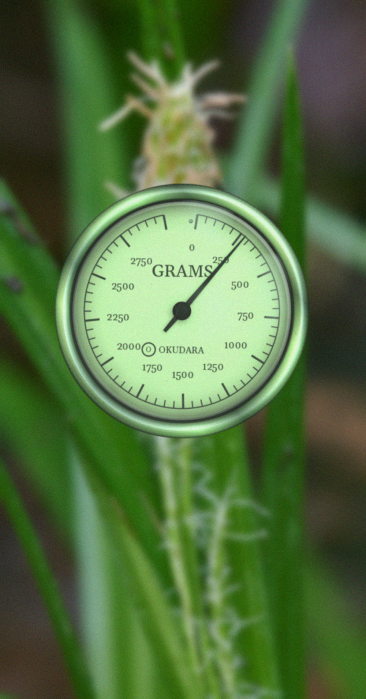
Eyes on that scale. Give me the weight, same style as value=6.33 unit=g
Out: value=275 unit=g
